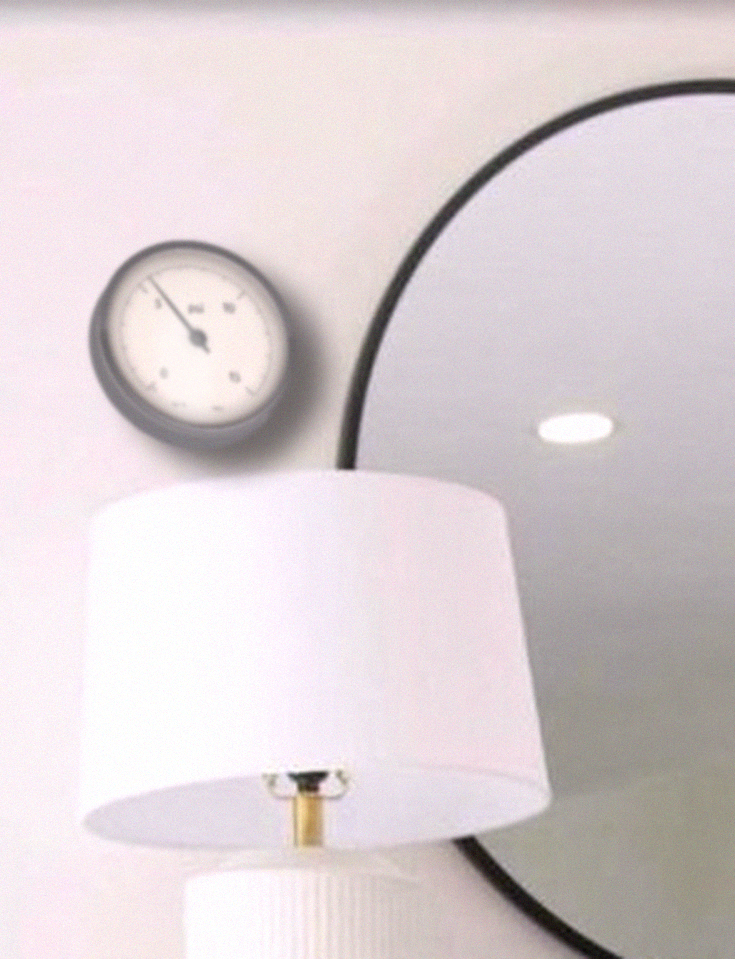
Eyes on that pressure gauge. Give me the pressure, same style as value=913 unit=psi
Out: value=5.5 unit=psi
